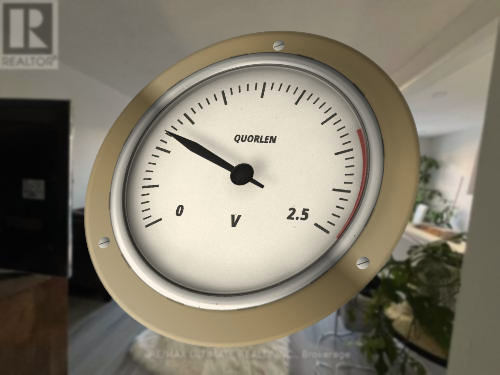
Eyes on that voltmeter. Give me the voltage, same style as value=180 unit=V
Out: value=0.6 unit=V
